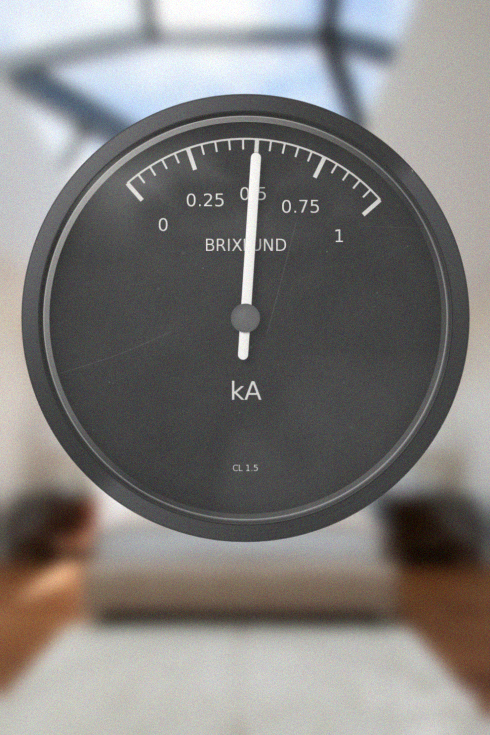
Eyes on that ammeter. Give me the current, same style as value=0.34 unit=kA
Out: value=0.5 unit=kA
